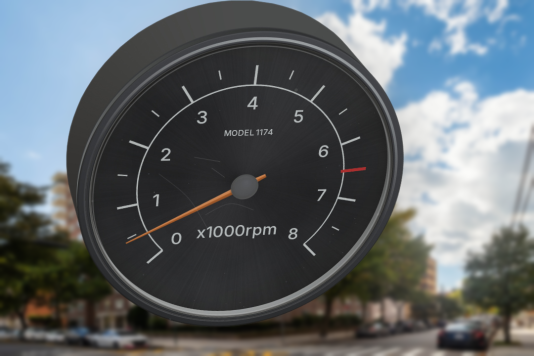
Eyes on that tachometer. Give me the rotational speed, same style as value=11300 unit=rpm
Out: value=500 unit=rpm
